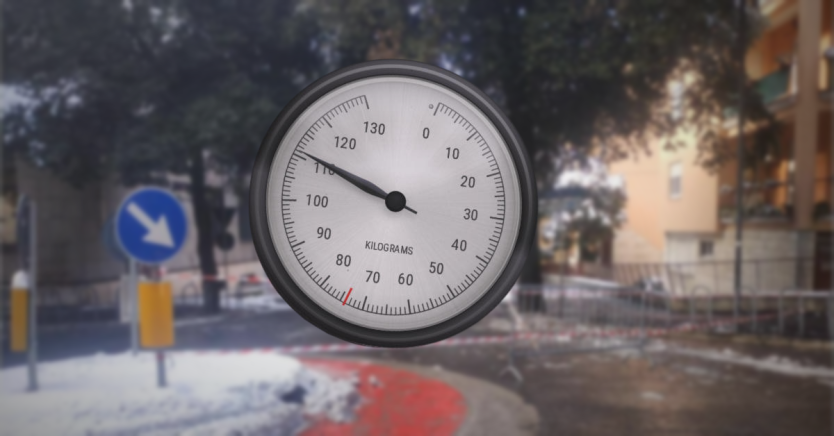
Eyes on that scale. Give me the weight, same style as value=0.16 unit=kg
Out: value=111 unit=kg
